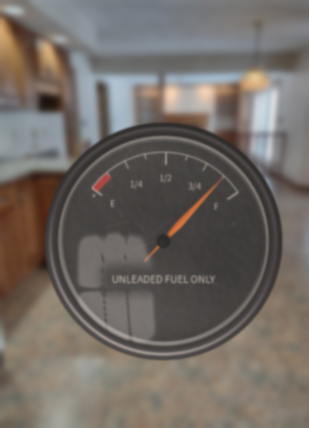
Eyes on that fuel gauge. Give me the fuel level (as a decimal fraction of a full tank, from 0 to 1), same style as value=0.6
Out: value=0.875
